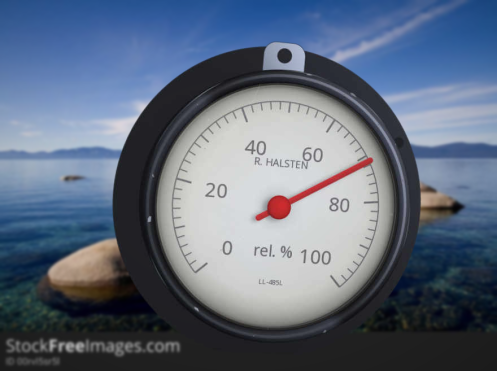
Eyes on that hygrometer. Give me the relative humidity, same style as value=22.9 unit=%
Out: value=71 unit=%
